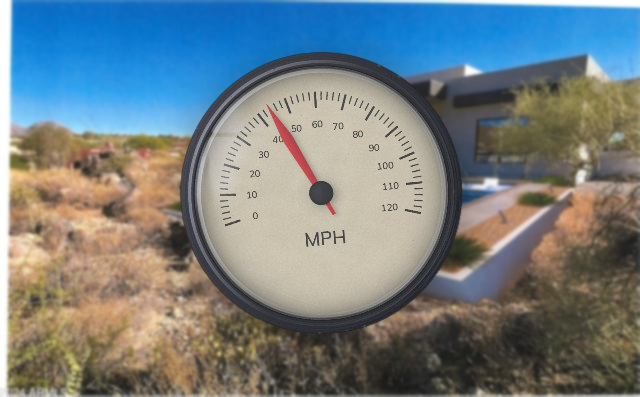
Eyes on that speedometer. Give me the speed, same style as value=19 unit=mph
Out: value=44 unit=mph
